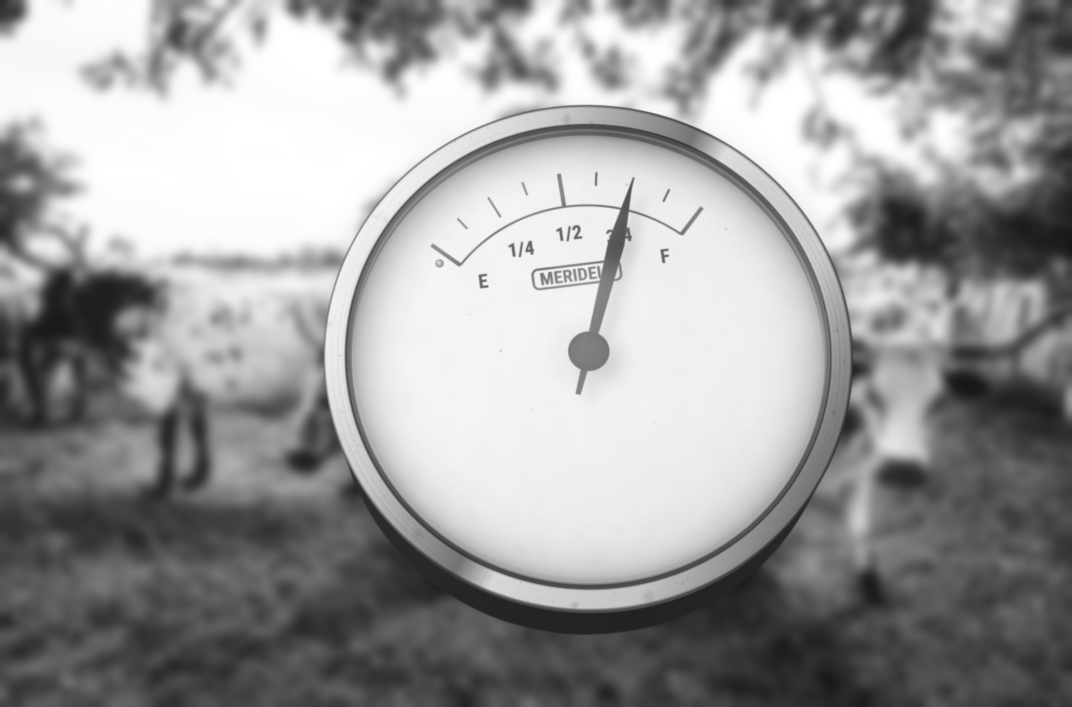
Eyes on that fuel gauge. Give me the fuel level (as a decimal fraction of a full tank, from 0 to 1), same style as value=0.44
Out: value=0.75
